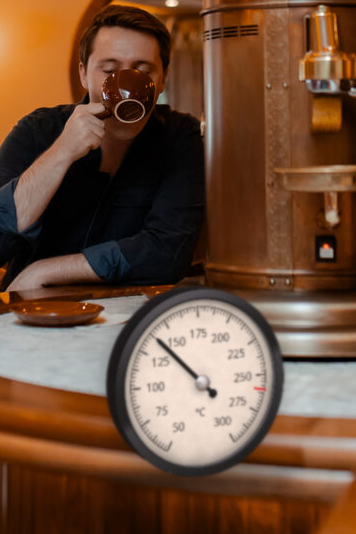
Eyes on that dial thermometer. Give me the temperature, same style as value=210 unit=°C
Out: value=137.5 unit=°C
